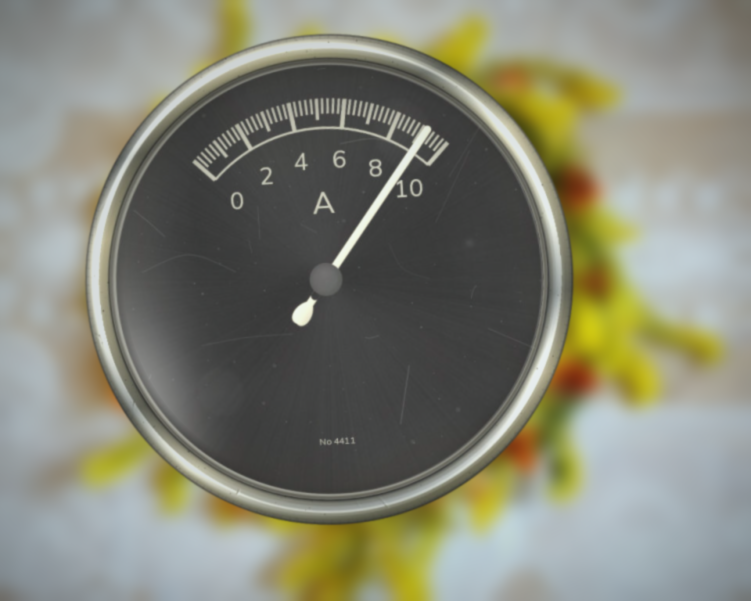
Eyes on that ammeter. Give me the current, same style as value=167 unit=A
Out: value=9.2 unit=A
